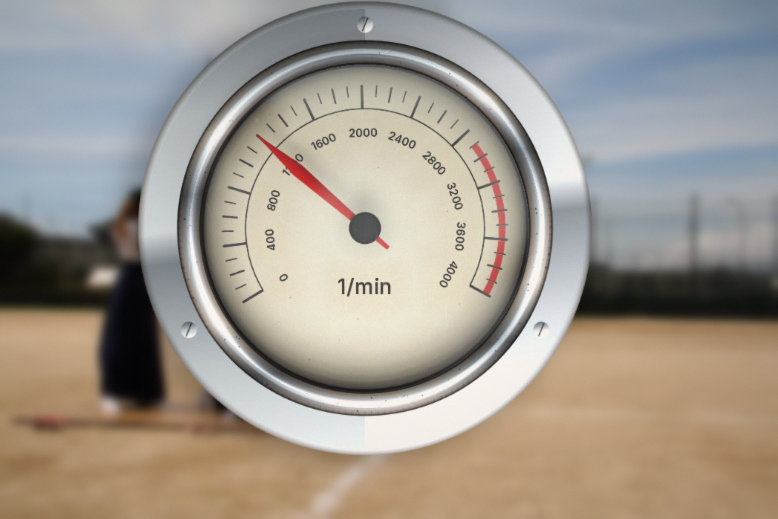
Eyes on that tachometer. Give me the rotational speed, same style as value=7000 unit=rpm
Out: value=1200 unit=rpm
